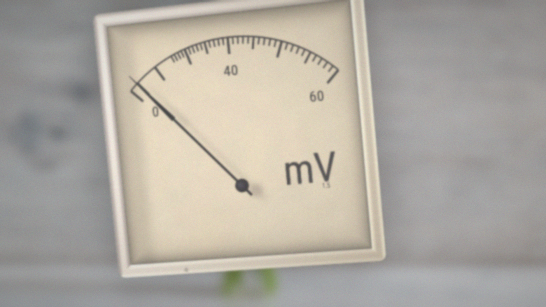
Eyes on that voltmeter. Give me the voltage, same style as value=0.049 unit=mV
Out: value=10 unit=mV
